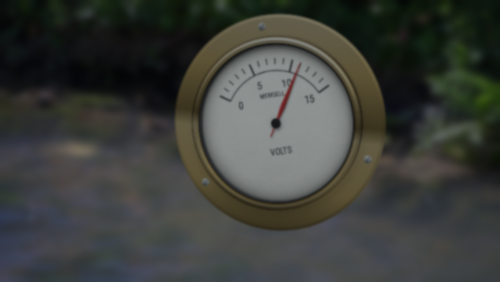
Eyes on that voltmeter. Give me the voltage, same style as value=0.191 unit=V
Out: value=11 unit=V
